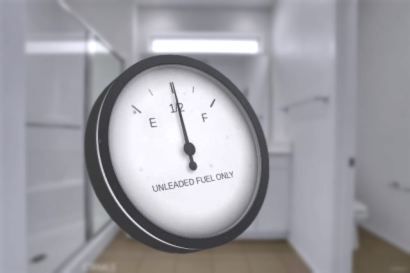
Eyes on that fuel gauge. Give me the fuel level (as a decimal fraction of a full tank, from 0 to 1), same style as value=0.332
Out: value=0.5
